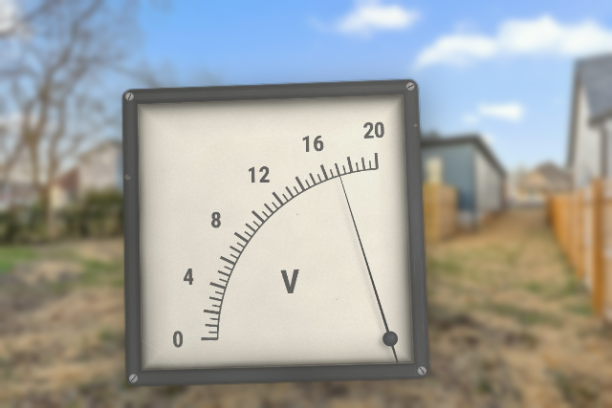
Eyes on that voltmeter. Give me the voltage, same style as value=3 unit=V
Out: value=17 unit=V
